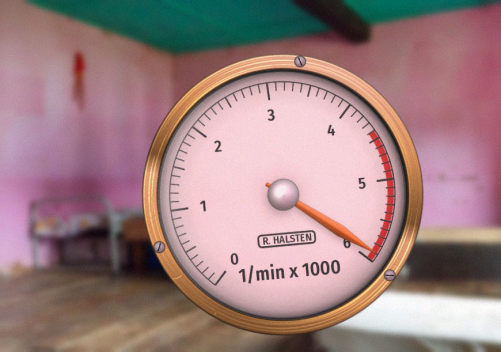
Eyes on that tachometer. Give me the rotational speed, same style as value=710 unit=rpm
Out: value=5900 unit=rpm
